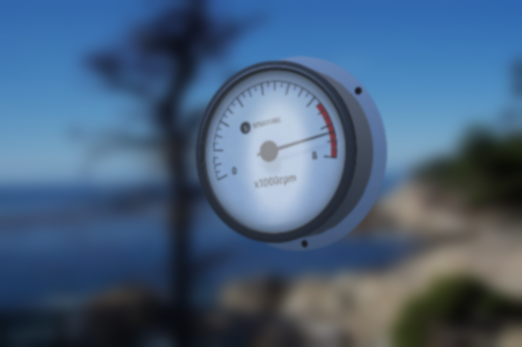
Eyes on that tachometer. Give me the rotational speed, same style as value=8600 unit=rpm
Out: value=7250 unit=rpm
